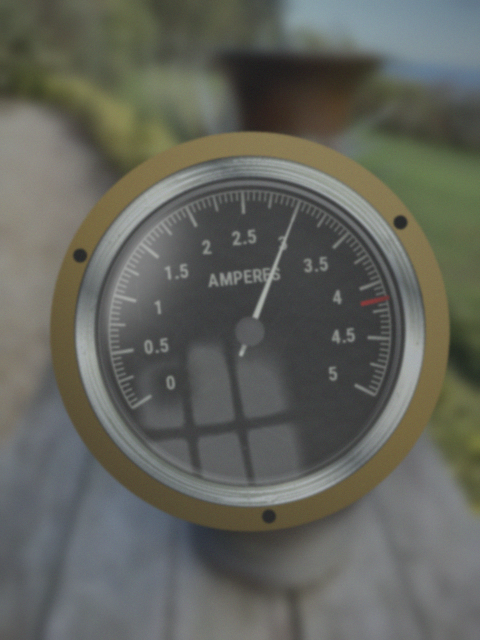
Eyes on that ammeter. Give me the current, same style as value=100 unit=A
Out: value=3 unit=A
